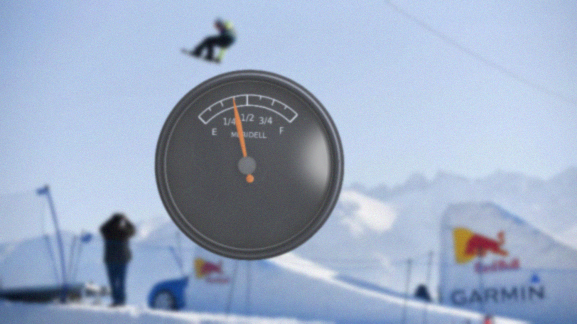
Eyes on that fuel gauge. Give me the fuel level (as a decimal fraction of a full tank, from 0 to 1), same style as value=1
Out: value=0.375
